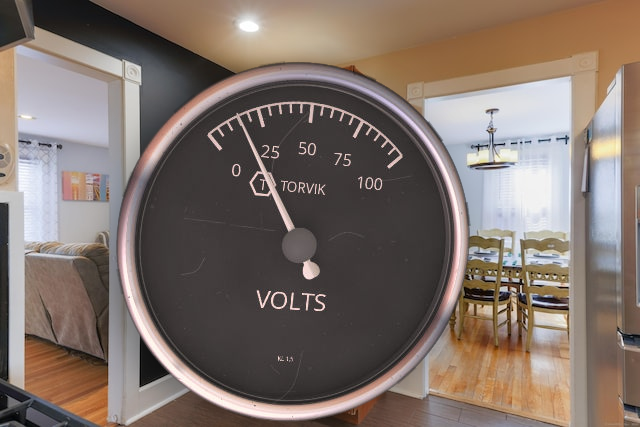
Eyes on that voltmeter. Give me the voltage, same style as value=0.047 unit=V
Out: value=15 unit=V
